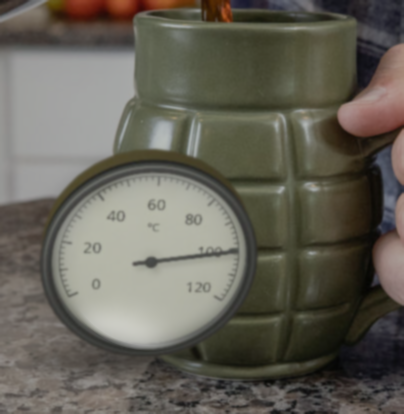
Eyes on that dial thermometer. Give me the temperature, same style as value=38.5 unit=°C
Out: value=100 unit=°C
